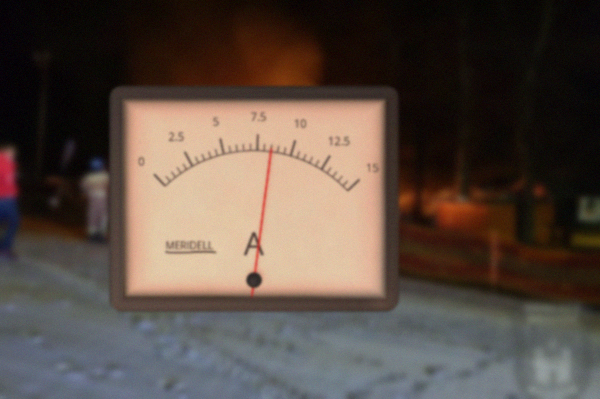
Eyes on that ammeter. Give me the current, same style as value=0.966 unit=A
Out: value=8.5 unit=A
